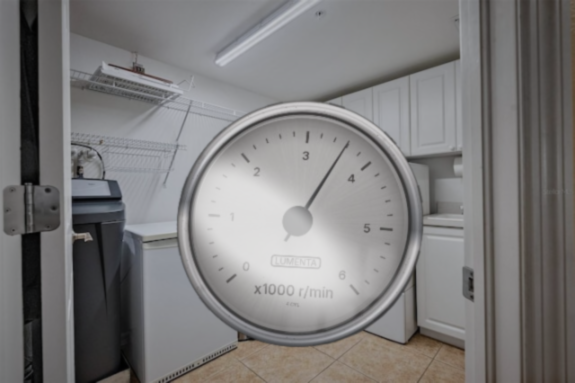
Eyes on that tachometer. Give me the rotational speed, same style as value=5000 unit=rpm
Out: value=3600 unit=rpm
